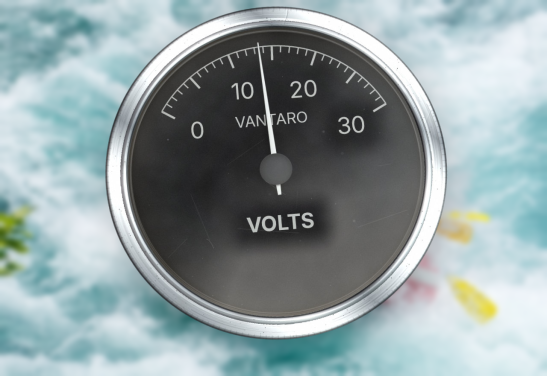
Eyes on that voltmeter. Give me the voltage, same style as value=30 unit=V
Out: value=13.5 unit=V
